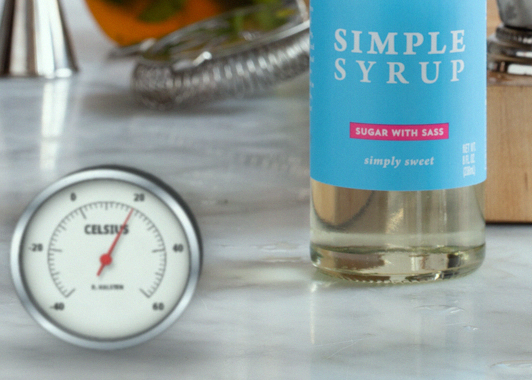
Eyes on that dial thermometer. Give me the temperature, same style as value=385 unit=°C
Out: value=20 unit=°C
